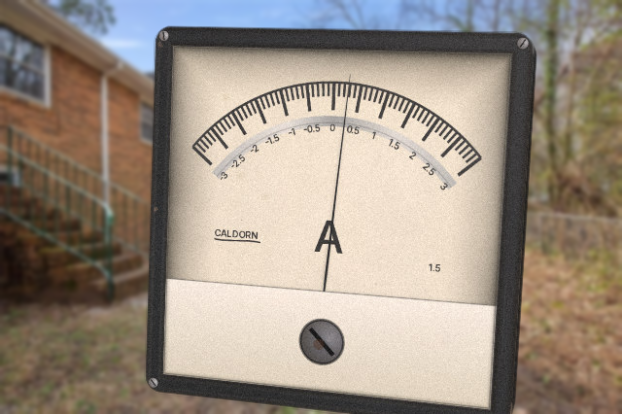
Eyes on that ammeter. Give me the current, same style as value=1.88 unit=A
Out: value=0.3 unit=A
